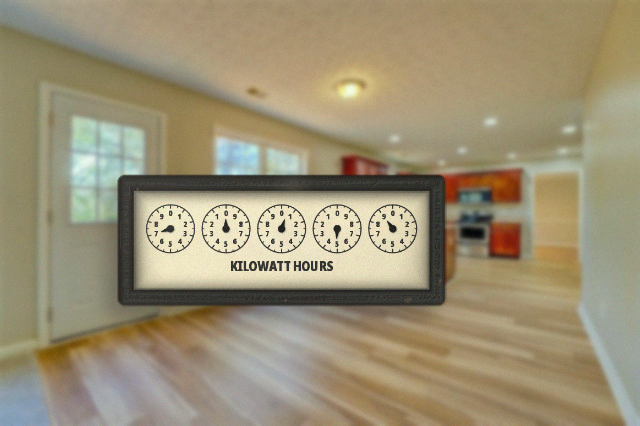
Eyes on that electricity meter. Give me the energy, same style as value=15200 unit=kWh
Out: value=70049 unit=kWh
